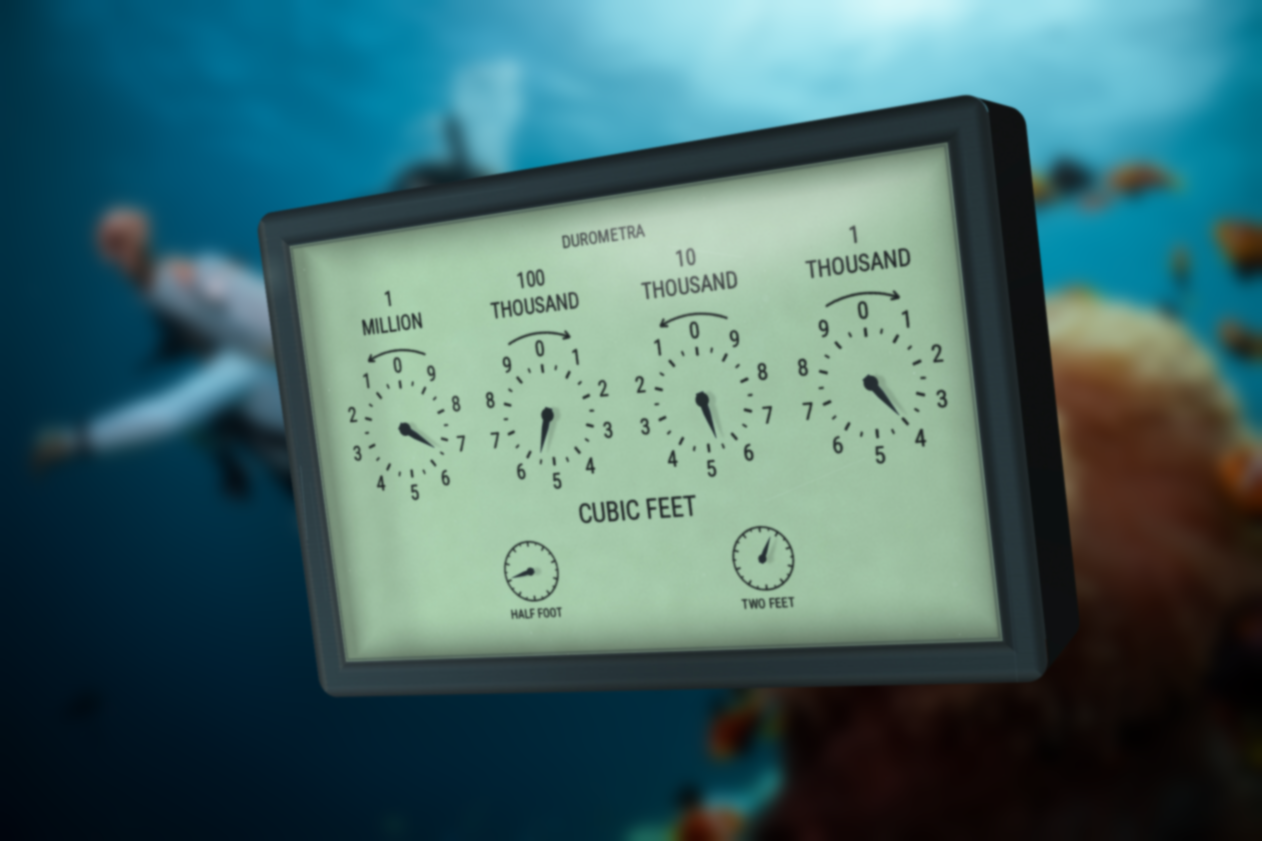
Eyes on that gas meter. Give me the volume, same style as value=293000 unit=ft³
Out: value=655400 unit=ft³
